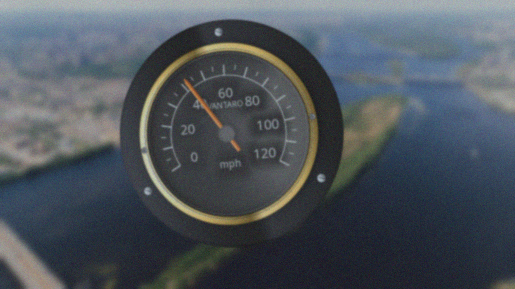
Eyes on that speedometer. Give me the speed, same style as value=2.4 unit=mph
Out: value=42.5 unit=mph
